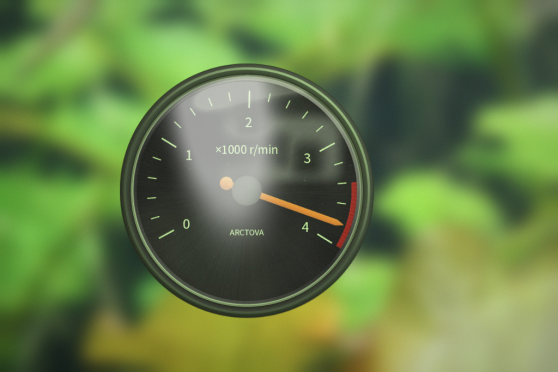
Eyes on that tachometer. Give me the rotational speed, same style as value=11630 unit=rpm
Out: value=3800 unit=rpm
